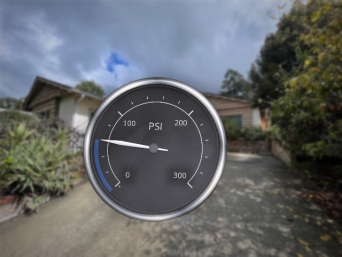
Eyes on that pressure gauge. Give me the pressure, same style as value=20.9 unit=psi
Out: value=60 unit=psi
